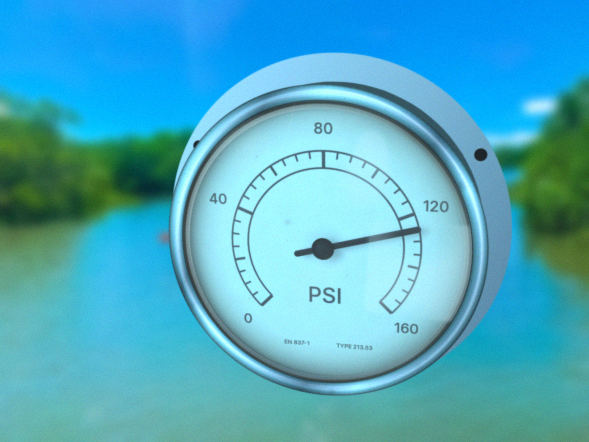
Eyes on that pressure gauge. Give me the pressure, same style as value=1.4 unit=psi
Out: value=125 unit=psi
